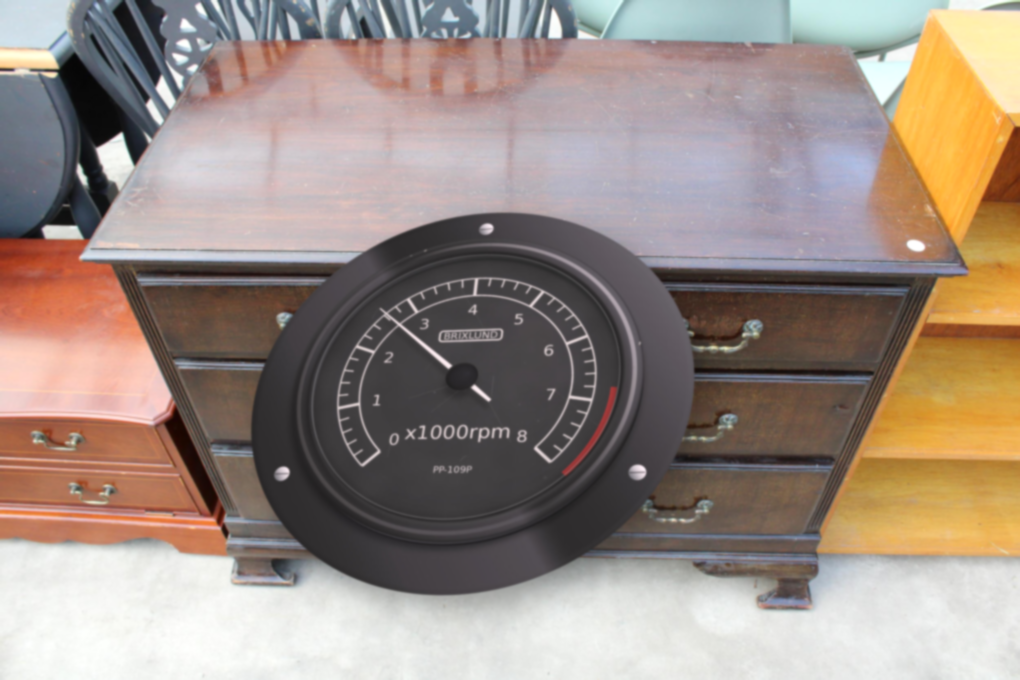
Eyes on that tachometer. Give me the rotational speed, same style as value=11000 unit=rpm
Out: value=2600 unit=rpm
